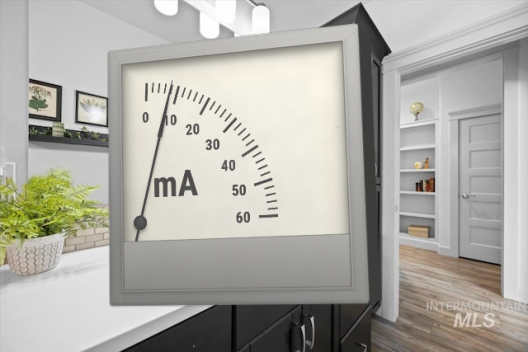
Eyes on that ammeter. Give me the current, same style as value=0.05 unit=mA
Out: value=8 unit=mA
